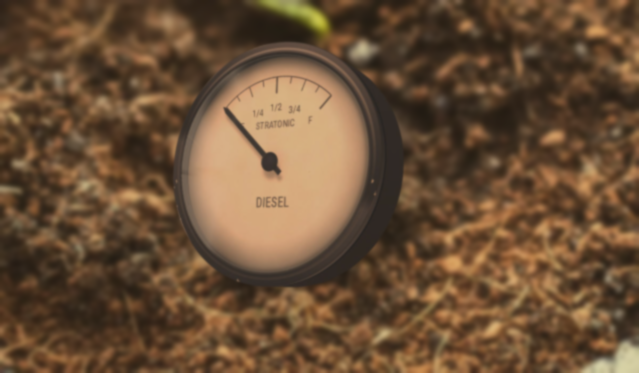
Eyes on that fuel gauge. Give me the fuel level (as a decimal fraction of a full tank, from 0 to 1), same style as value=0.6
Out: value=0
